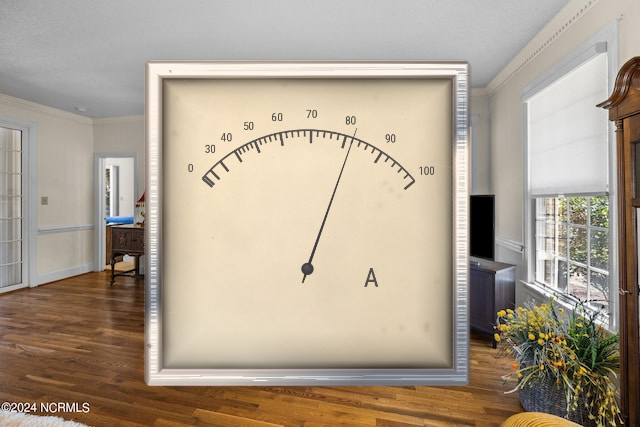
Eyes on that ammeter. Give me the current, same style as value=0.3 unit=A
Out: value=82 unit=A
